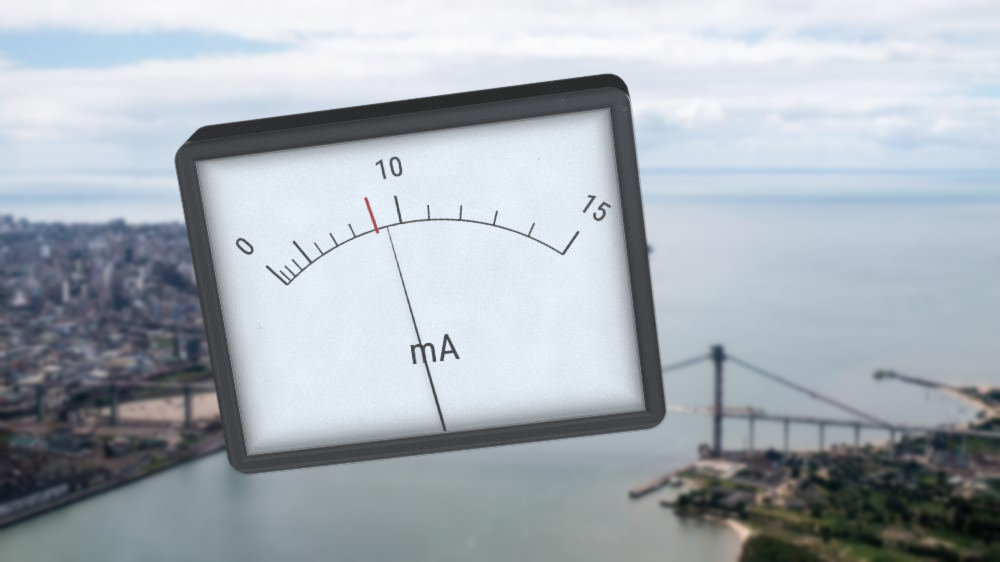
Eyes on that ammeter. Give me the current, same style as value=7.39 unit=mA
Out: value=9.5 unit=mA
